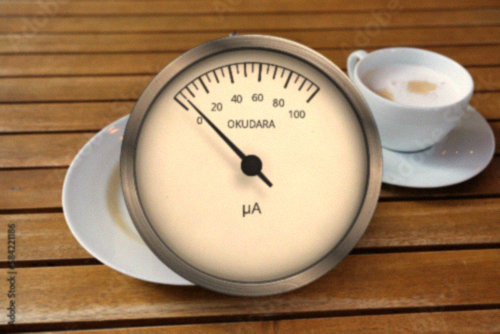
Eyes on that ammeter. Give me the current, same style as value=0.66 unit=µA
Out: value=5 unit=µA
